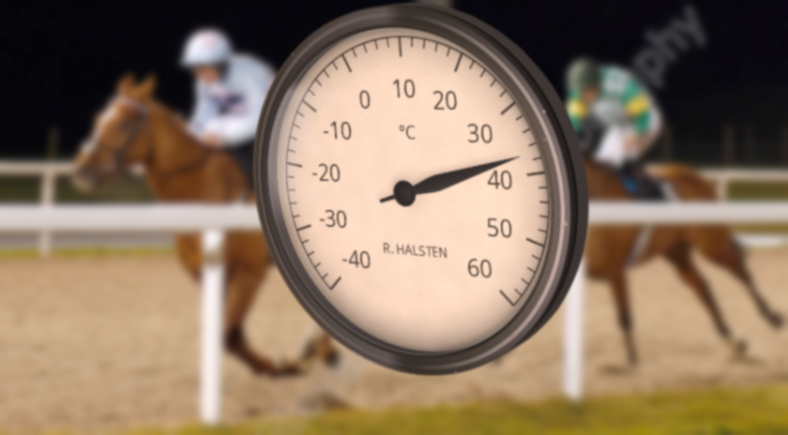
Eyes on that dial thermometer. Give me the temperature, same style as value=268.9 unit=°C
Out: value=37 unit=°C
